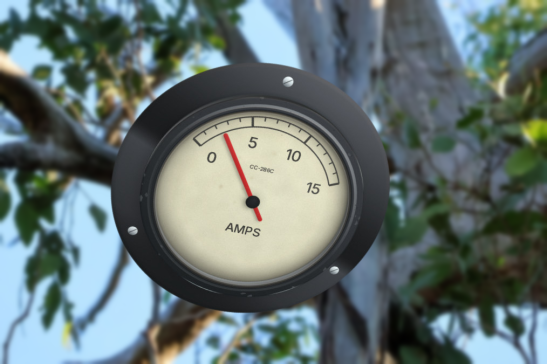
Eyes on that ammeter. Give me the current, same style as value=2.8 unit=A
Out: value=2.5 unit=A
